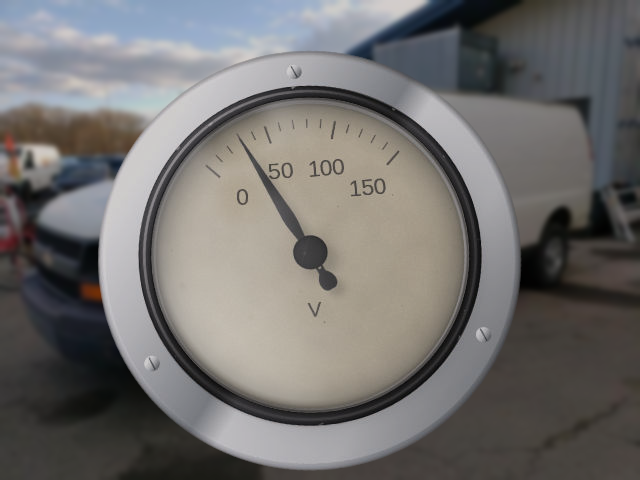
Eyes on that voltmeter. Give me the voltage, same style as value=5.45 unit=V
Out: value=30 unit=V
